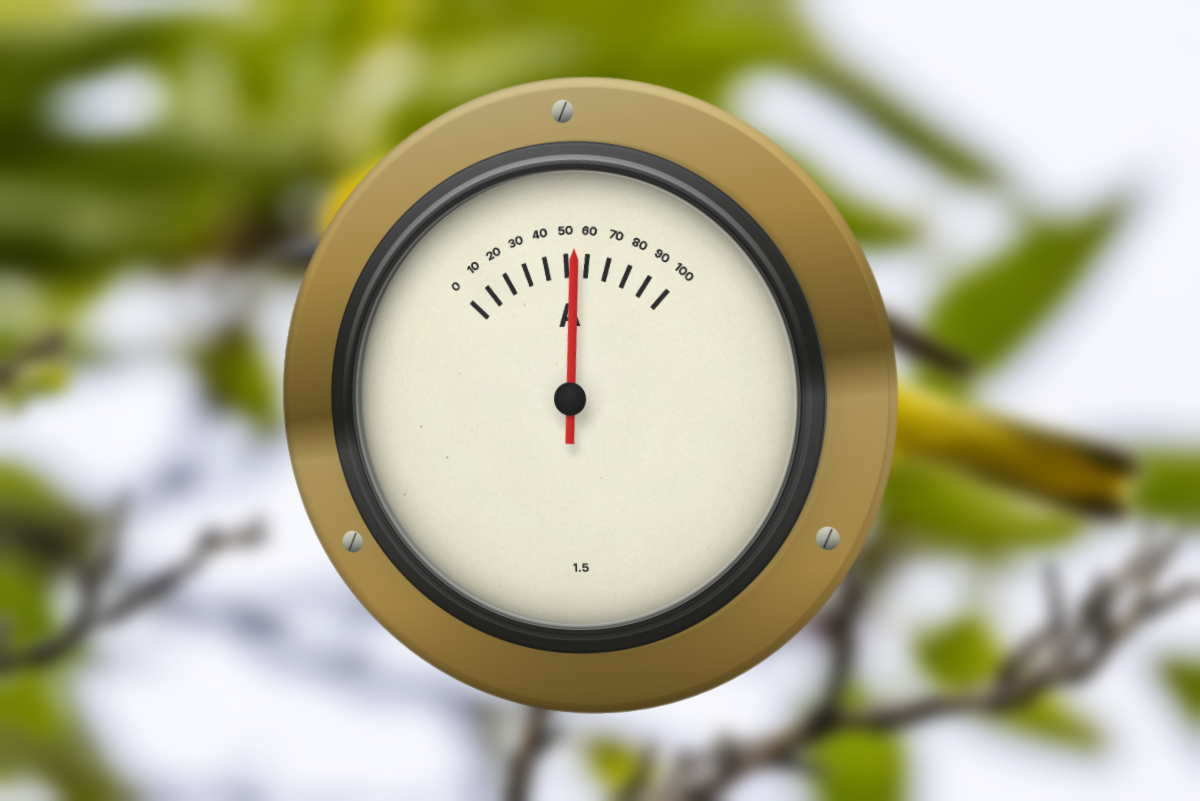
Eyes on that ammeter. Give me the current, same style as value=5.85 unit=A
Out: value=55 unit=A
